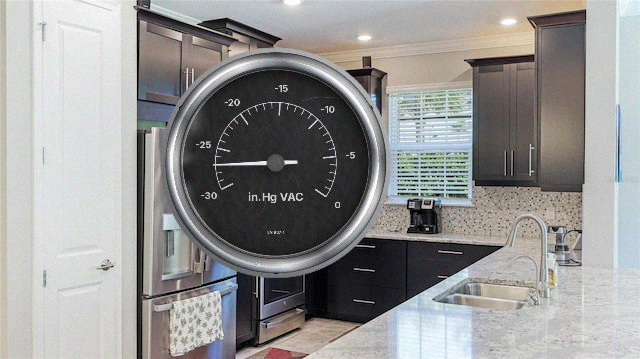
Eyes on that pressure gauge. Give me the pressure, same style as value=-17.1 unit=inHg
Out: value=-27 unit=inHg
